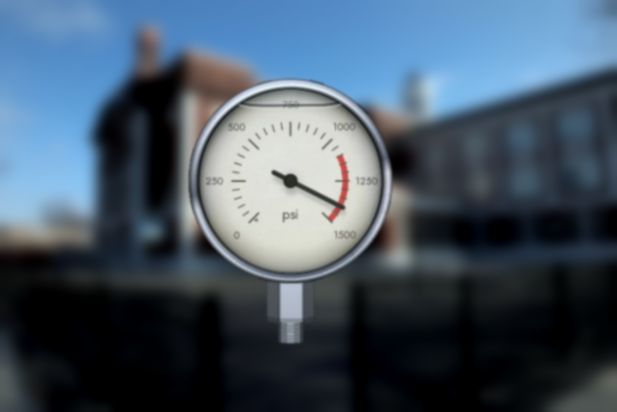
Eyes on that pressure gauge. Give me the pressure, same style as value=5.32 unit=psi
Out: value=1400 unit=psi
